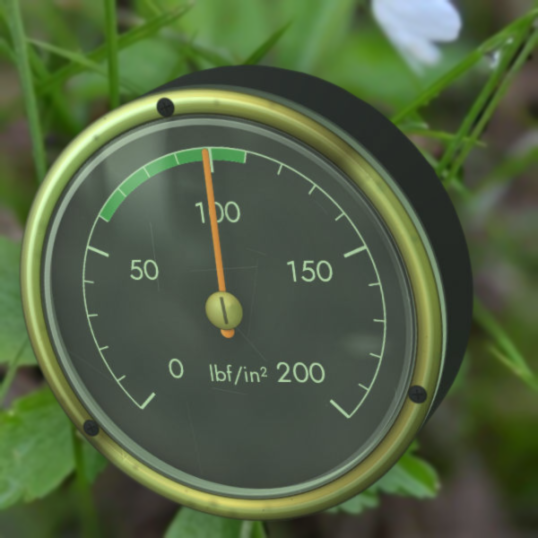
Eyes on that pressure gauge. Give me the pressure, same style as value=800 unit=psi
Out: value=100 unit=psi
